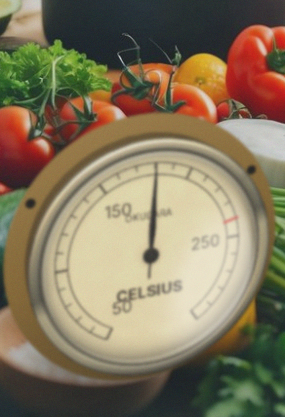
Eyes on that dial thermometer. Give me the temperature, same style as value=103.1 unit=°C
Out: value=180 unit=°C
